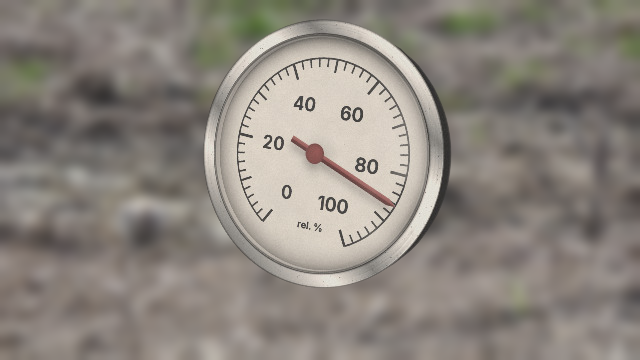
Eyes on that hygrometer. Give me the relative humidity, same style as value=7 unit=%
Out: value=86 unit=%
